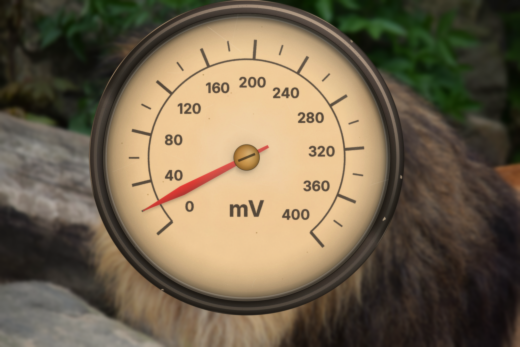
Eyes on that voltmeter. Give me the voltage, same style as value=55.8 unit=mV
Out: value=20 unit=mV
